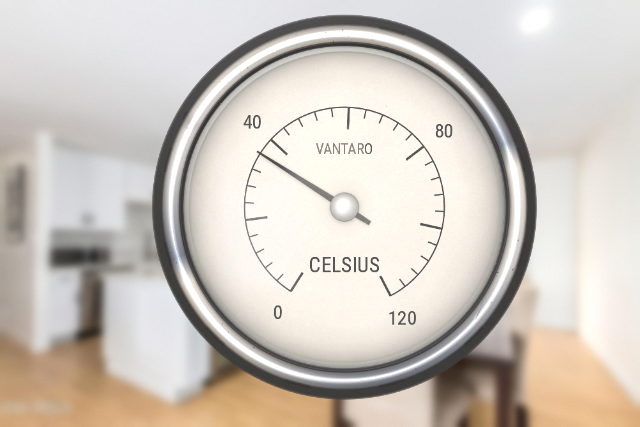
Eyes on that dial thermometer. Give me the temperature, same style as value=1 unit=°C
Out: value=36 unit=°C
